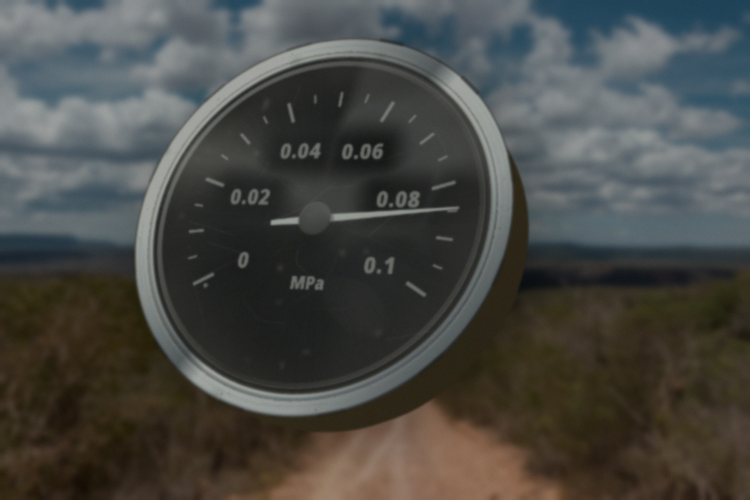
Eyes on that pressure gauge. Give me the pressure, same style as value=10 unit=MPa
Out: value=0.085 unit=MPa
